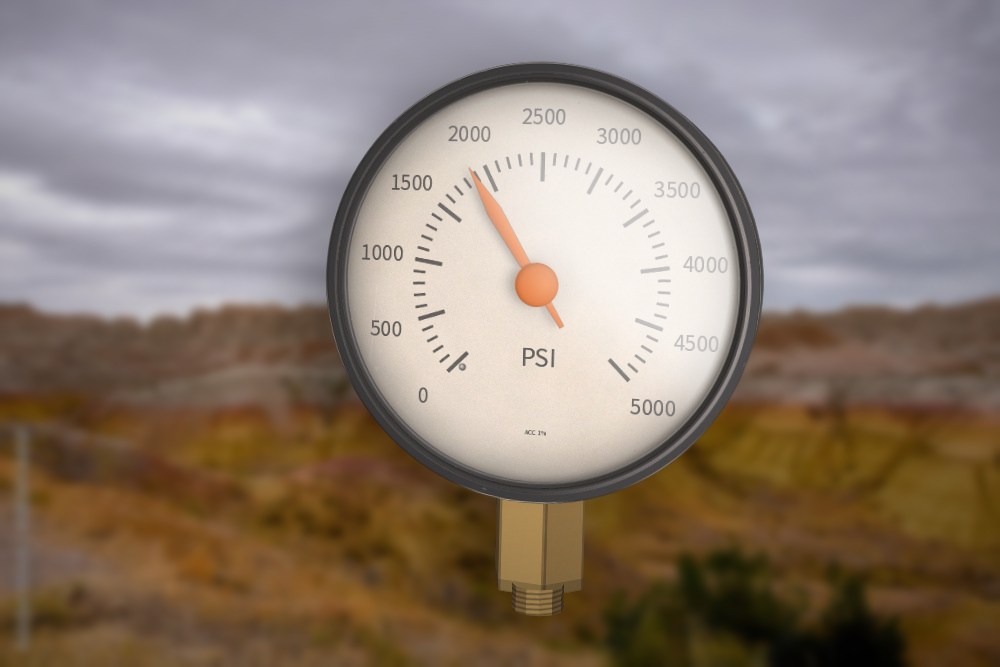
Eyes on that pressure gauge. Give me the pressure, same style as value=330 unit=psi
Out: value=1900 unit=psi
